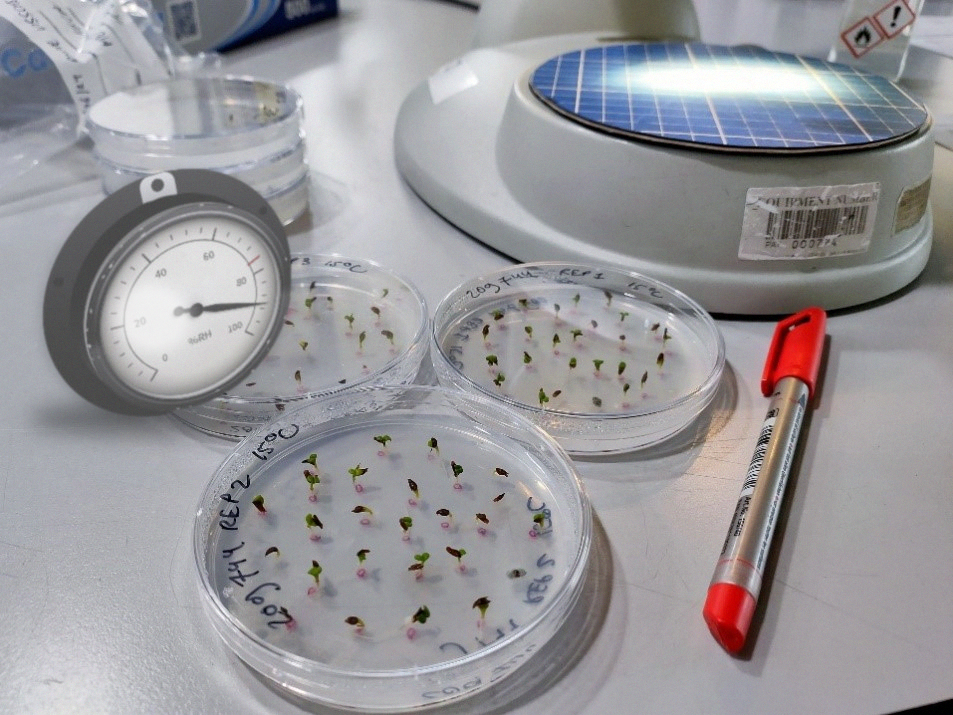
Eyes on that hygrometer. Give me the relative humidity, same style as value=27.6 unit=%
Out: value=90 unit=%
